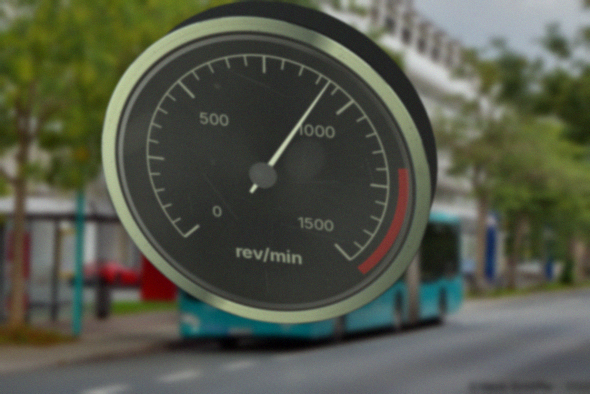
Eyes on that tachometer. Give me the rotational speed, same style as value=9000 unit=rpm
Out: value=925 unit=rpm
